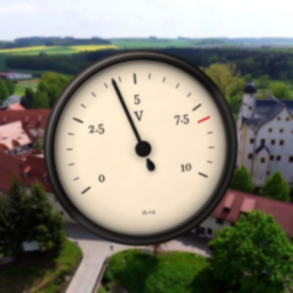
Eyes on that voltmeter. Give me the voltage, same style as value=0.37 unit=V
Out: value=4.25 unit=V
